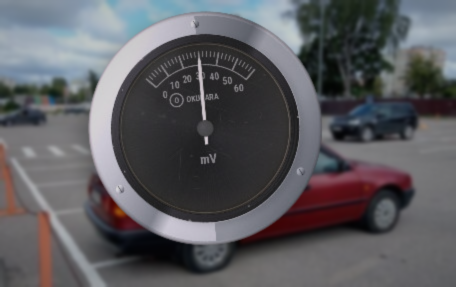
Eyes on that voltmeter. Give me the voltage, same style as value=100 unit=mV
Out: value=30 unit=mV
